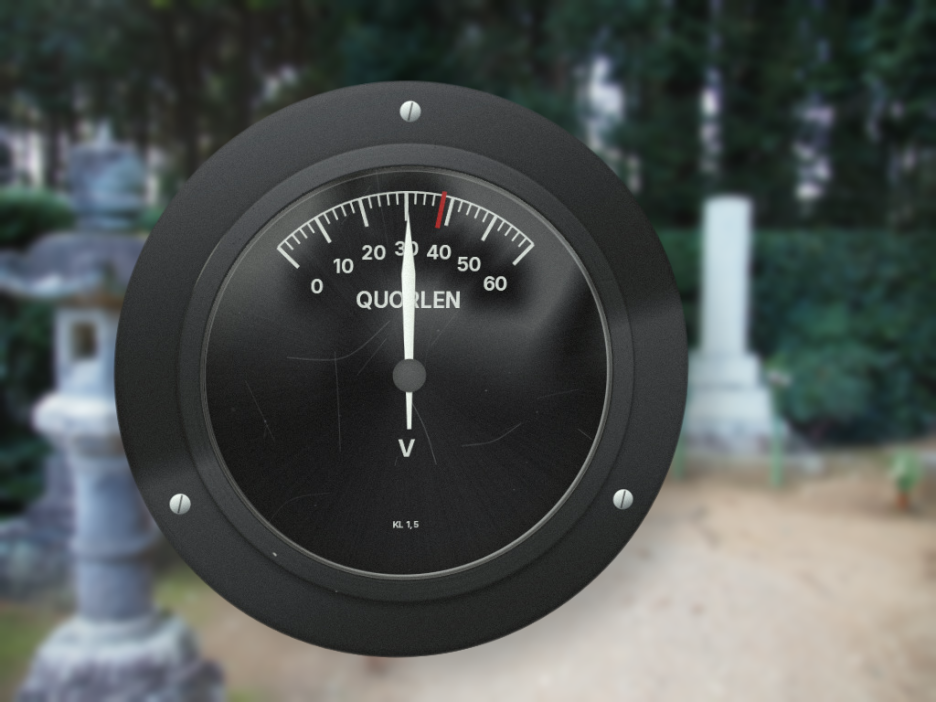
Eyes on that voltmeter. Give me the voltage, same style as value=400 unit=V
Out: value=30 unit=V
